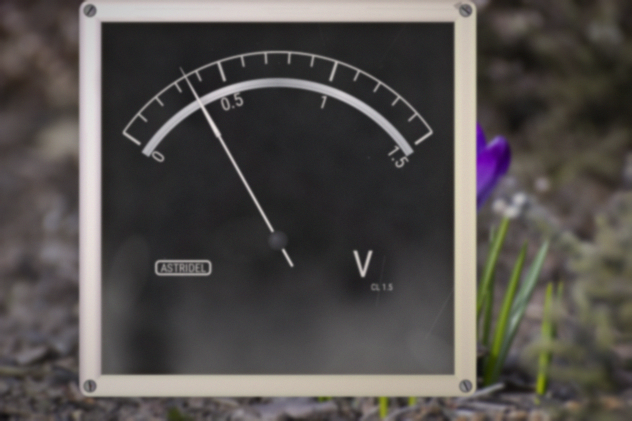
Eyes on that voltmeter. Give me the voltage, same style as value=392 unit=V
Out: value=0.35 unit=V
